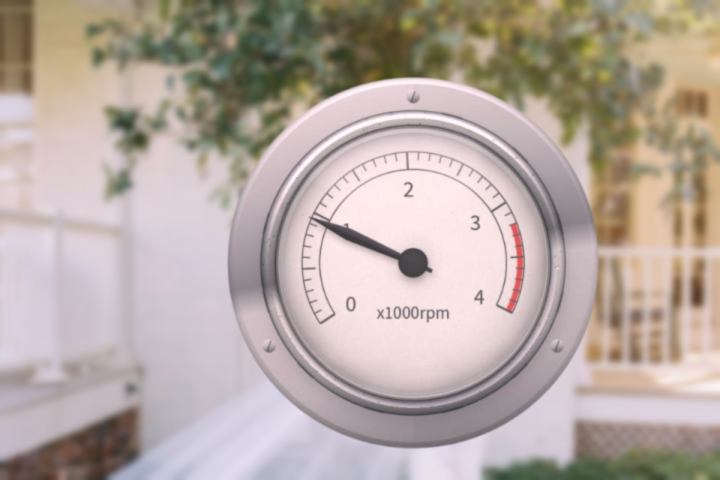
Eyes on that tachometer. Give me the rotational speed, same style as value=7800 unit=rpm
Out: value=950 unit=rpm
